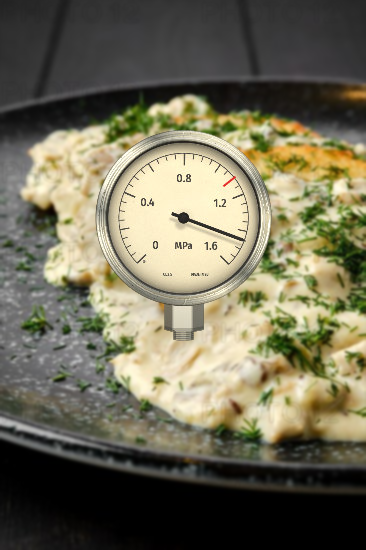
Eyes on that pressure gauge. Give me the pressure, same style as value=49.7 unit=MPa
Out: value=1.45 unit=MPa
